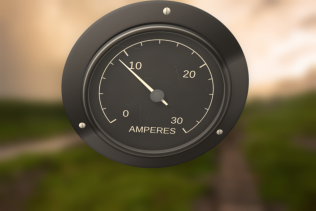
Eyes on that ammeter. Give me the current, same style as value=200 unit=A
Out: value=9 unit=A
